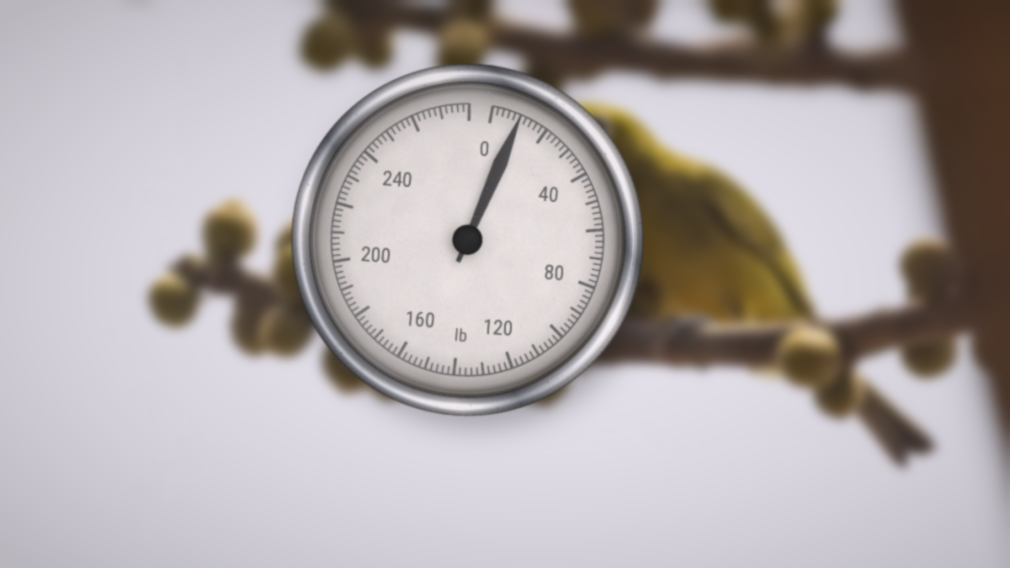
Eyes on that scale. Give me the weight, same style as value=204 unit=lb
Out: value=10 unit=lb
